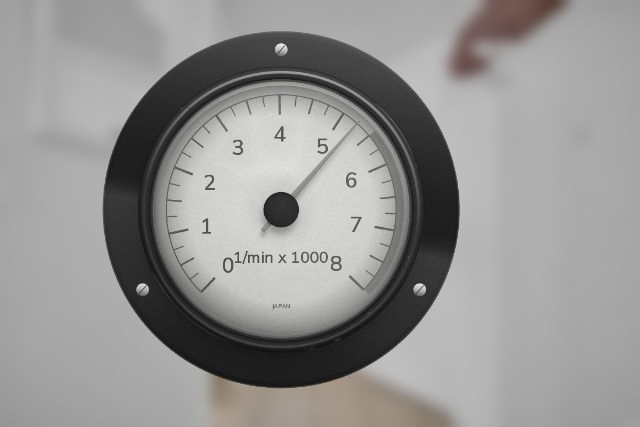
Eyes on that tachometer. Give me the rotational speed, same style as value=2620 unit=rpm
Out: value=5250 unit=rpm
